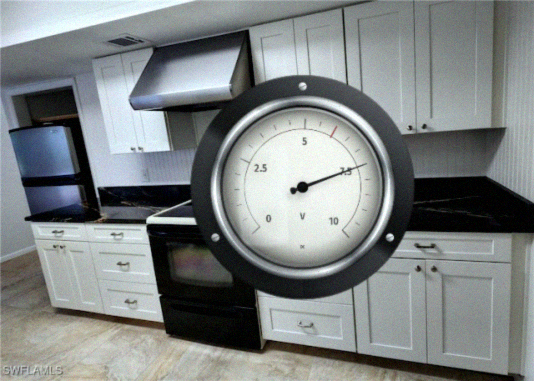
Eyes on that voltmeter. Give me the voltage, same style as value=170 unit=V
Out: value=7.5 unit=V
